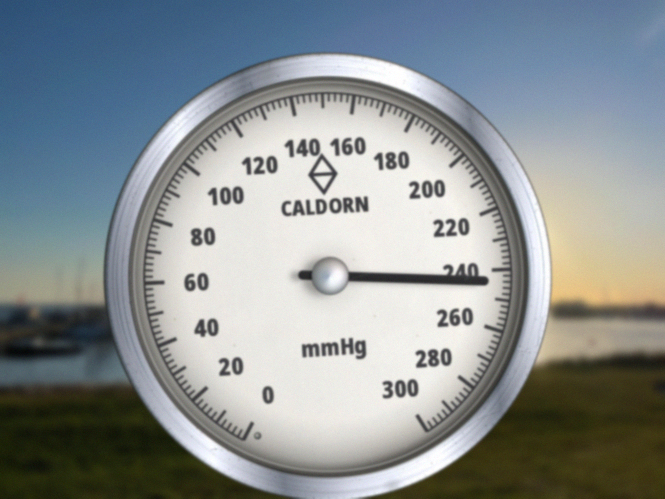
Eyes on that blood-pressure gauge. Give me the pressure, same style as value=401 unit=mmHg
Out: value=244 unit=mmHg
